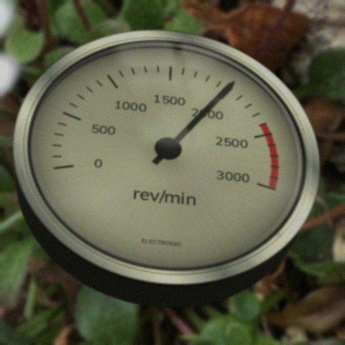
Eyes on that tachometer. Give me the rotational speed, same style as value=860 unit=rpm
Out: value=2000 unit=rpm
